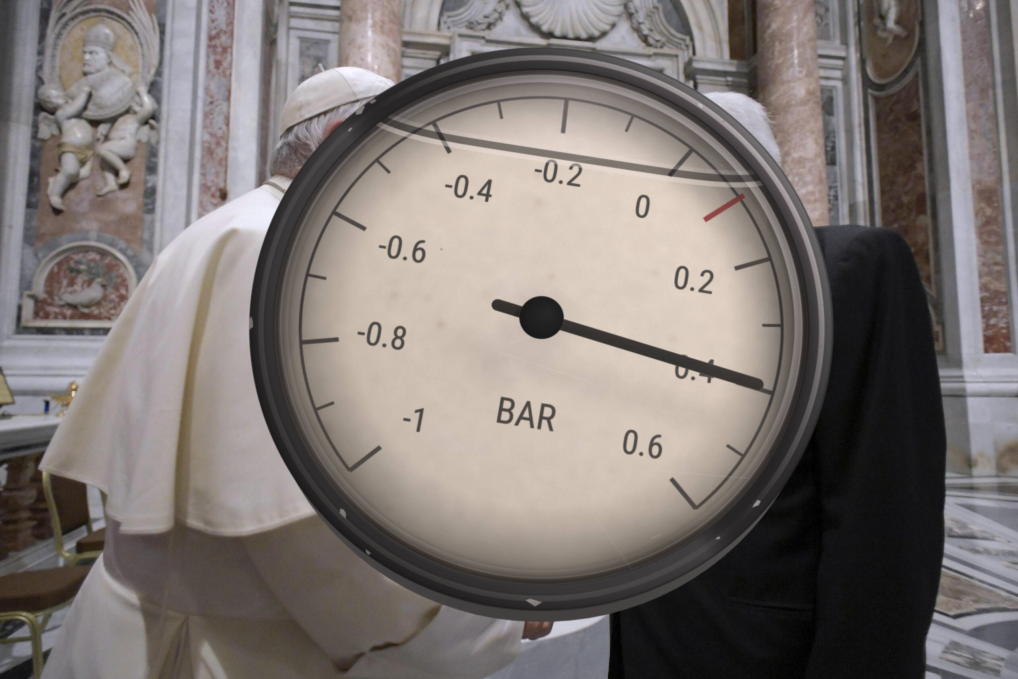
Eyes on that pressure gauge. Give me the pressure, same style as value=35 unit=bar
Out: value=0.4 unit=bar
